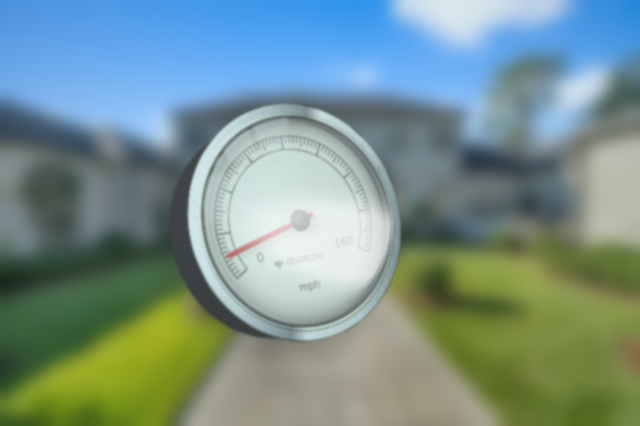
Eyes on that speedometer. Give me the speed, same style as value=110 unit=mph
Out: value=10 unit=mph
